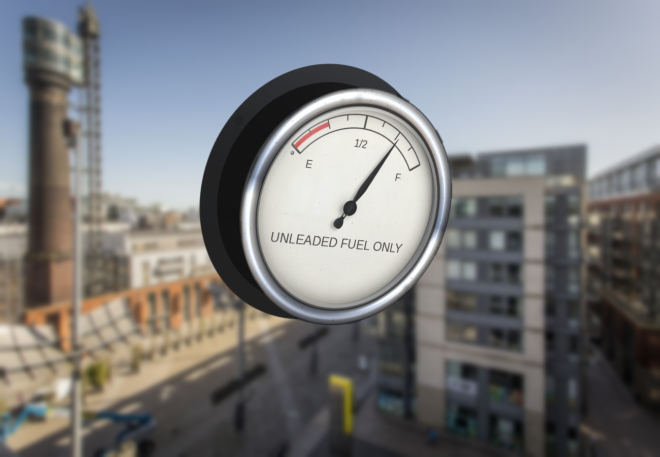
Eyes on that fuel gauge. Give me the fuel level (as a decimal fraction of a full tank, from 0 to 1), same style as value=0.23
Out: value=0.75
